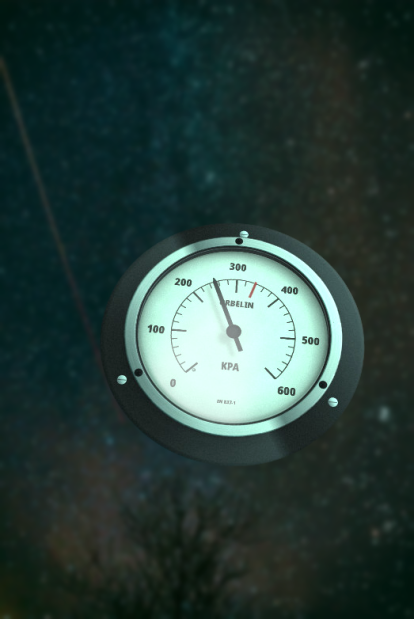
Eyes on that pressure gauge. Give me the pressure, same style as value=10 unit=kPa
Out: value=250 unit=kPa
